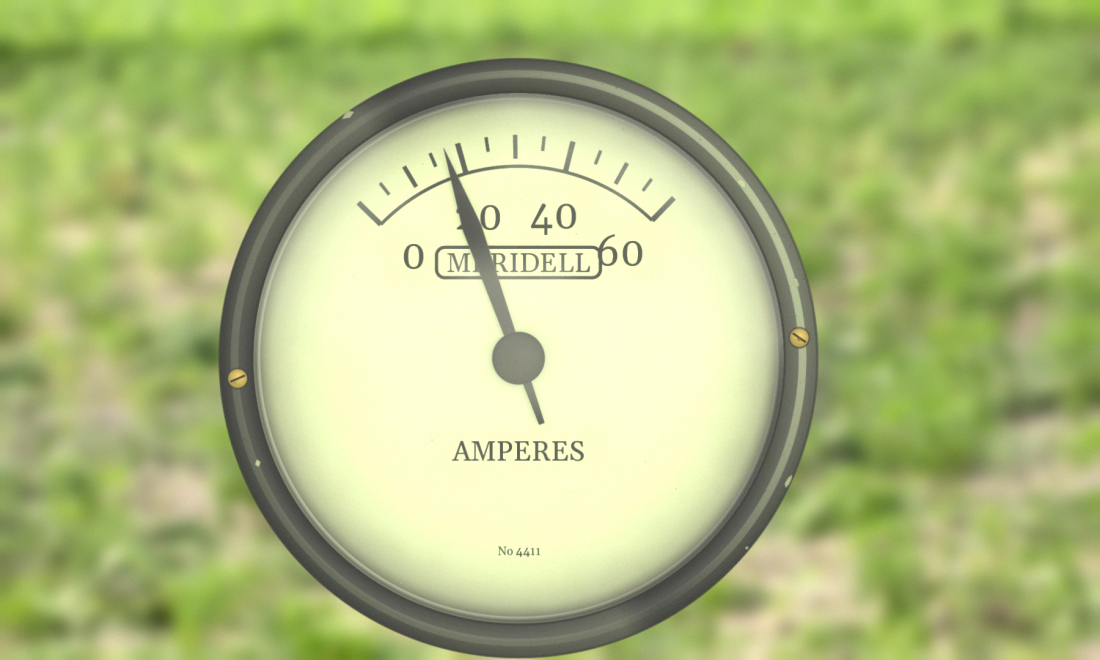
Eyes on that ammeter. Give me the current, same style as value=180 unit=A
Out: value=17.5 unit=A
